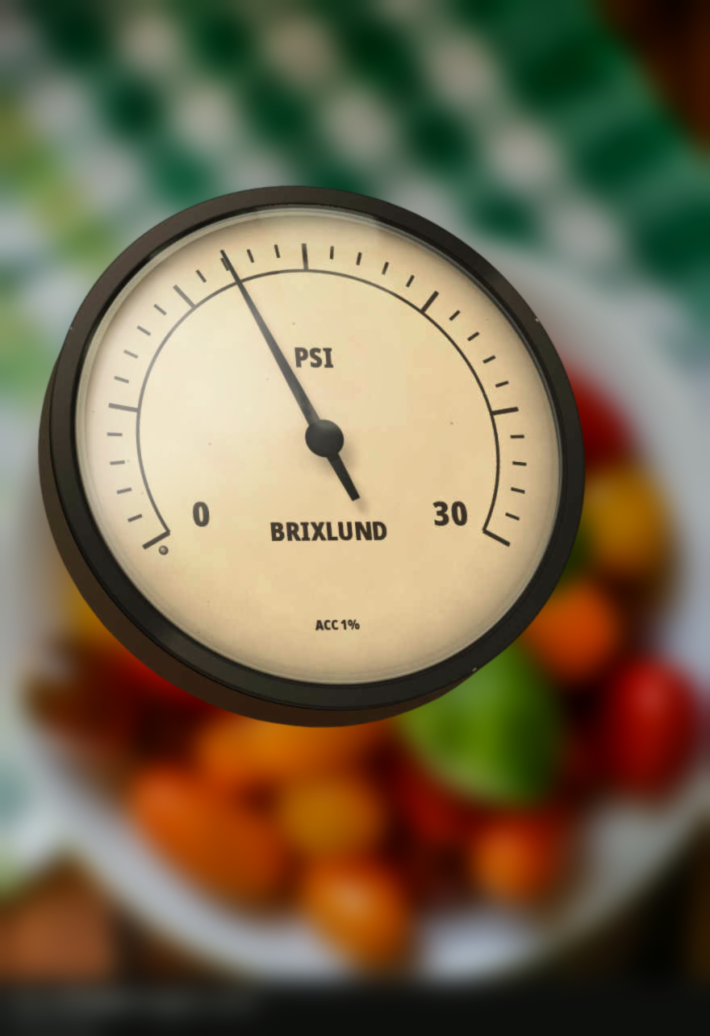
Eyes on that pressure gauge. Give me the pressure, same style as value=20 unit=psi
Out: value=12 unit=psi
